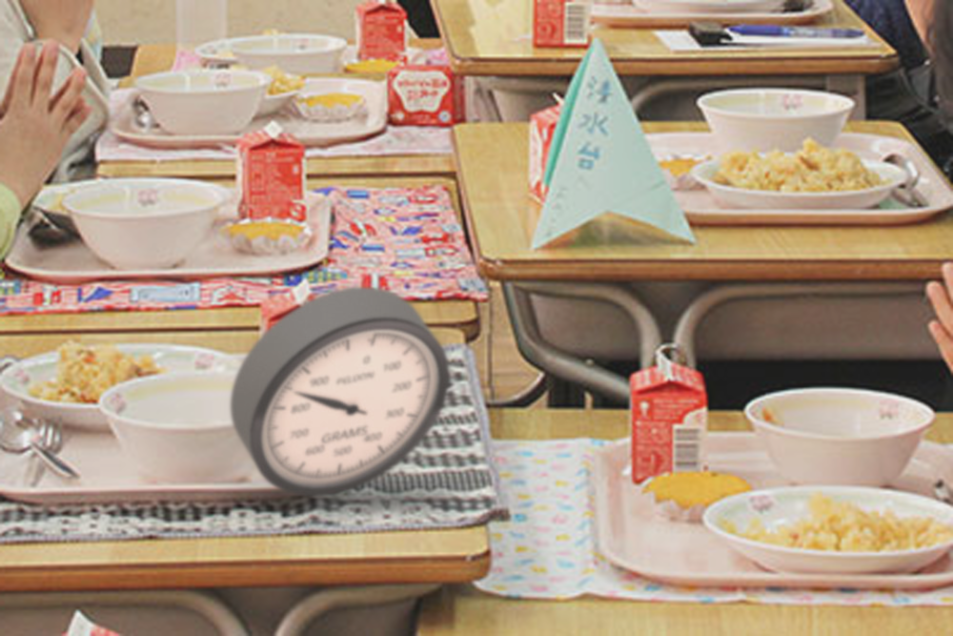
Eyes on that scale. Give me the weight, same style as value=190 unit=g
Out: value=850 unit=g
